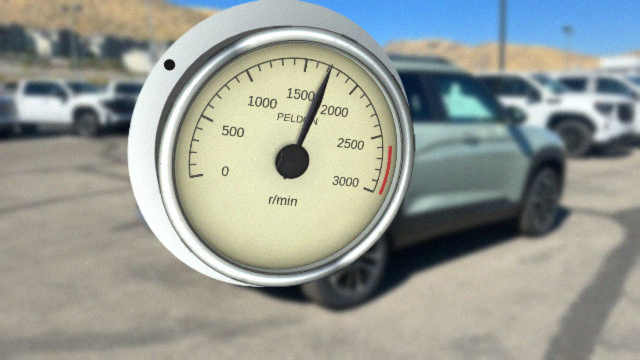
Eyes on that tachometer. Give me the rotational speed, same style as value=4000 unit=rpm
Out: value=1700 unit=rpm
